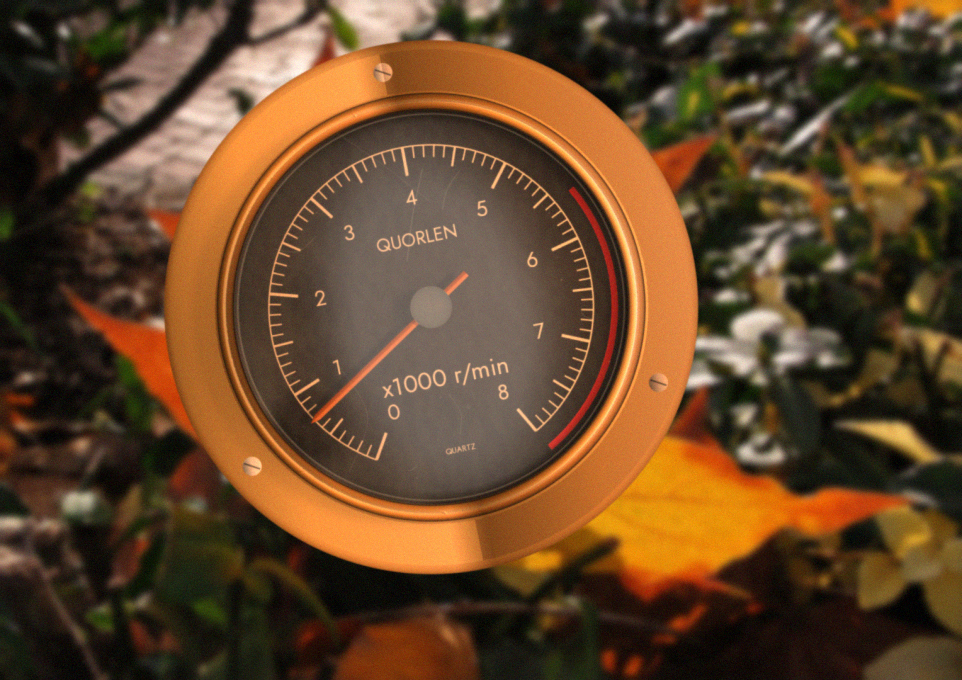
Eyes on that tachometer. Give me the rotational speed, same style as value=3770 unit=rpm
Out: value=700 unit=rpm
